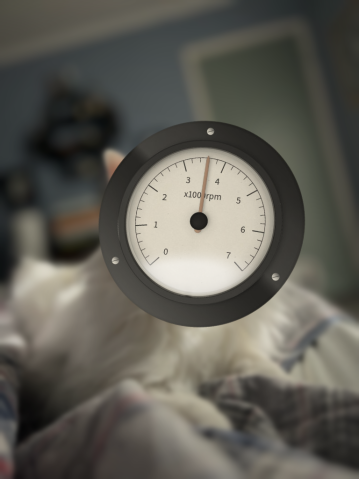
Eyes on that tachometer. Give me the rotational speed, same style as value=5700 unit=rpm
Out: value=3600 unit=rpm
